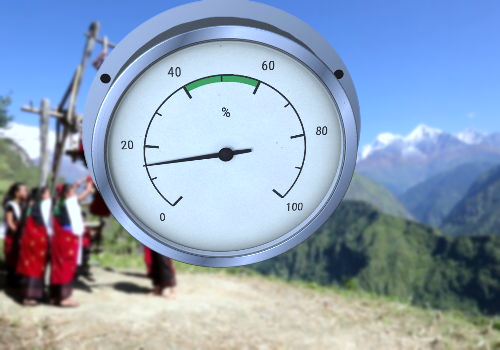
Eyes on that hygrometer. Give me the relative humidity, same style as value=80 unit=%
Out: value=15 unit=%
